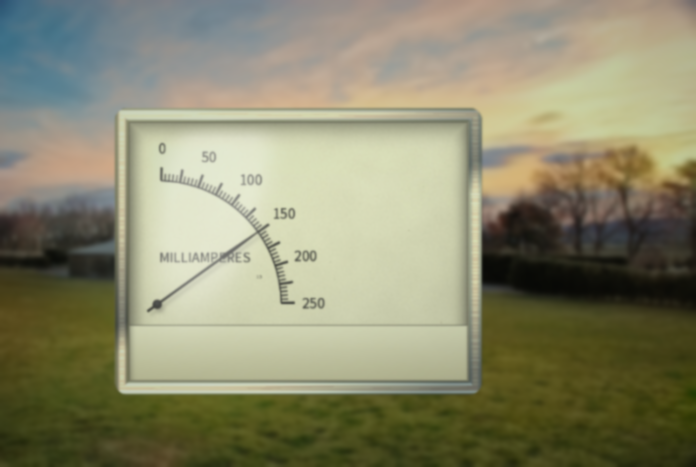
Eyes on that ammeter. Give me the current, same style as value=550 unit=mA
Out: value=150 unit=mA
